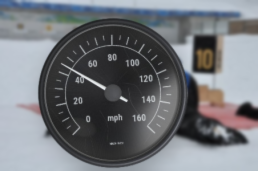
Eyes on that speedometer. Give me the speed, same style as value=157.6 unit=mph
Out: value=45 unit=mph
